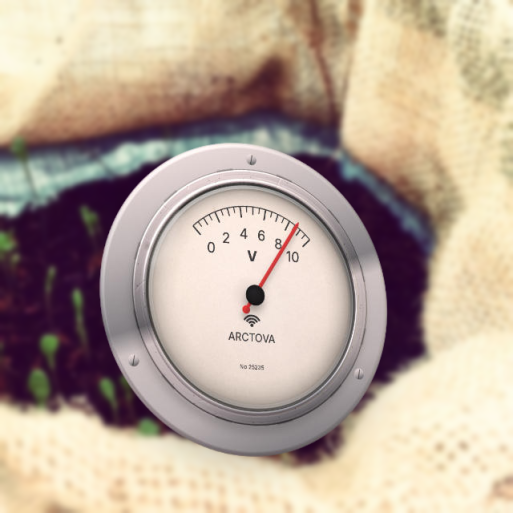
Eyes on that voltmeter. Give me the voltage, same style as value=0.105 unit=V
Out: value=8.5 unit=V
